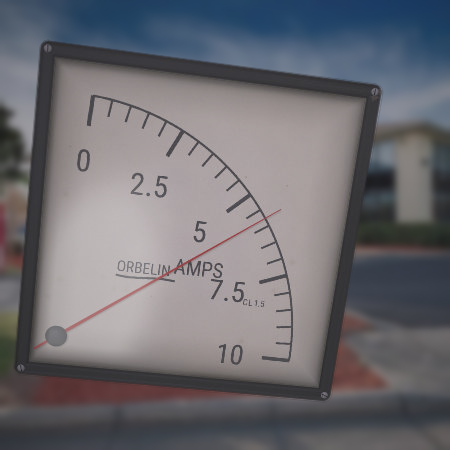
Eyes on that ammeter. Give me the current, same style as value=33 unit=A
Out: value=5.75 unit=A
